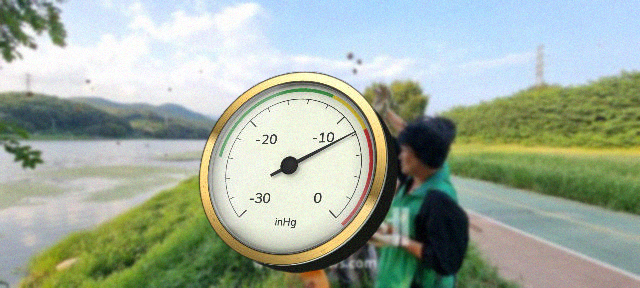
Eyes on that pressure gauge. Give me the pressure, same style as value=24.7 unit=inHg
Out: value=-8 unit=inHg
